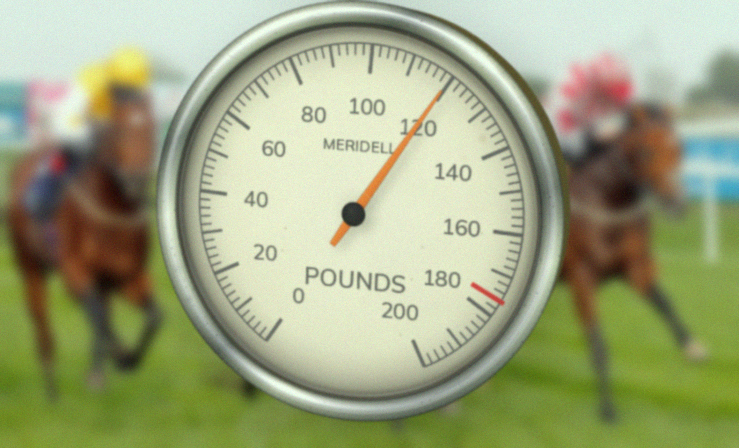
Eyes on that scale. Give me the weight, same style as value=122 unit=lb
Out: value=120 unit=lb
